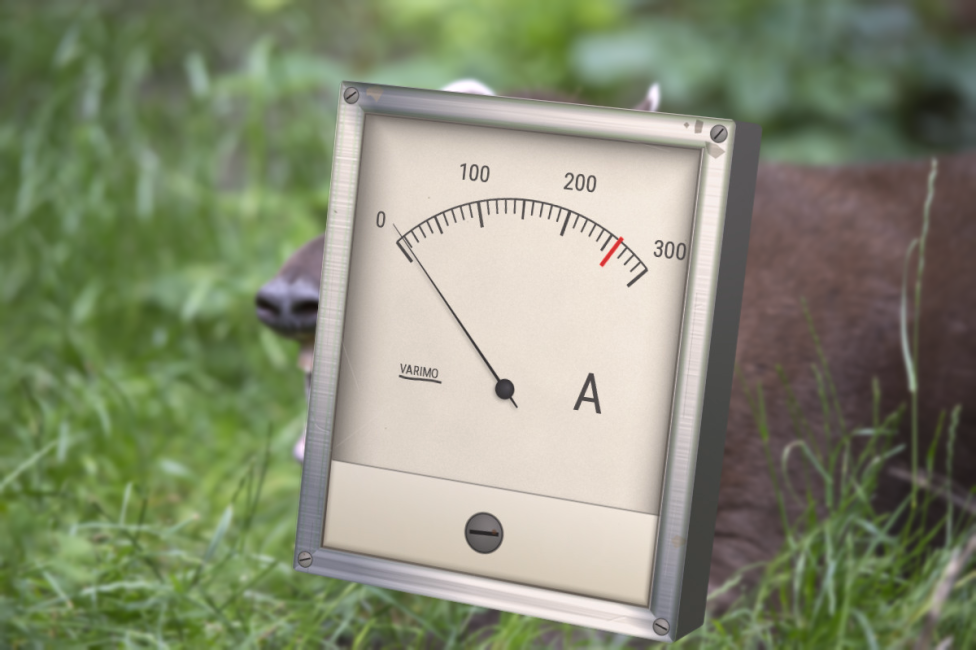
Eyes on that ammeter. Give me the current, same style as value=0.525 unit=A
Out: value=10 unit=A
